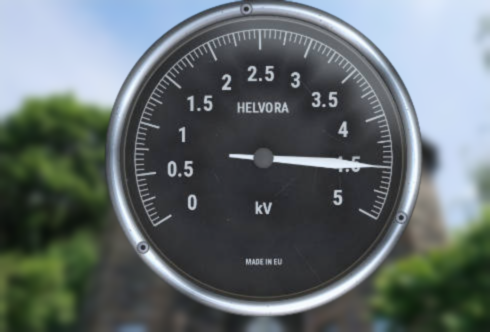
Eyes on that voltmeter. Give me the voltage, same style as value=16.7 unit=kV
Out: value=4.5 unit=kV
